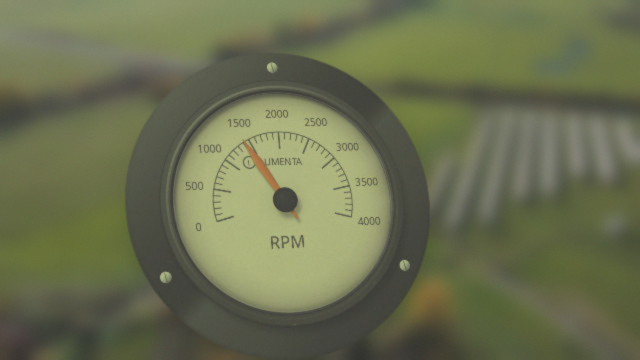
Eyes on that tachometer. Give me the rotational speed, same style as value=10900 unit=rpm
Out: value=1400 unit=rpm
